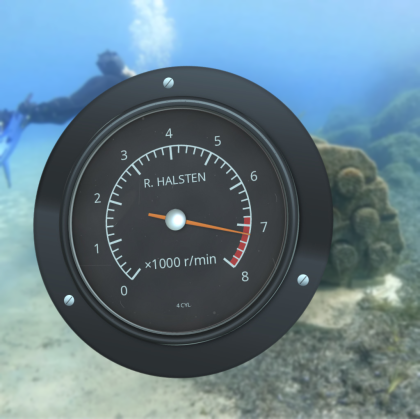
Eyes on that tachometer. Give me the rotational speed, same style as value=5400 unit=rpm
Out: value=7200 unit=rpm
